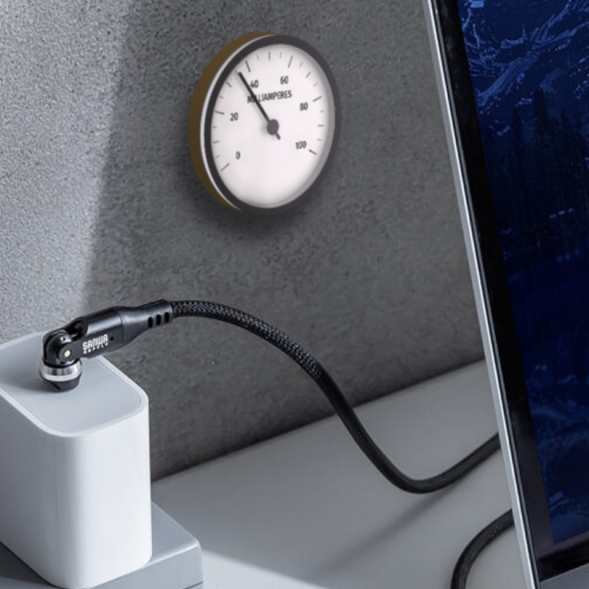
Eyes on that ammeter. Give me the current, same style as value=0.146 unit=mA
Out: value=35 unit=mA
